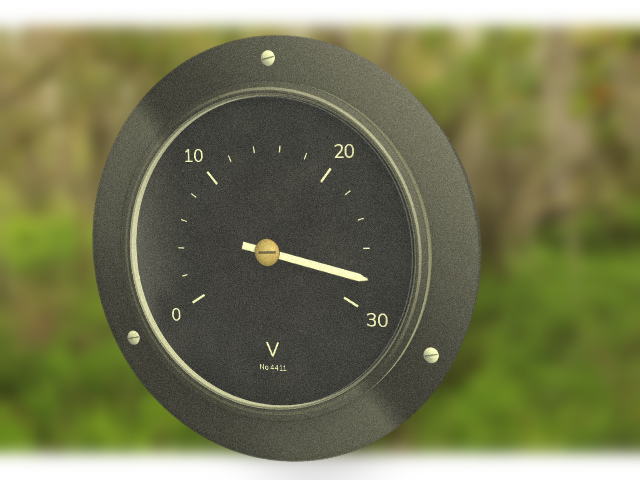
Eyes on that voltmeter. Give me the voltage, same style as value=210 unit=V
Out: value=28 unit=V
